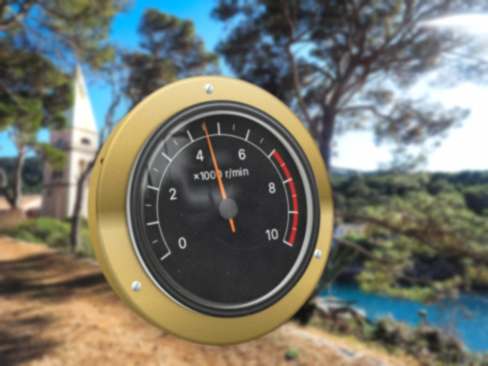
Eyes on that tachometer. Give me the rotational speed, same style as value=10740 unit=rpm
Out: value=4500 unit=rpm
